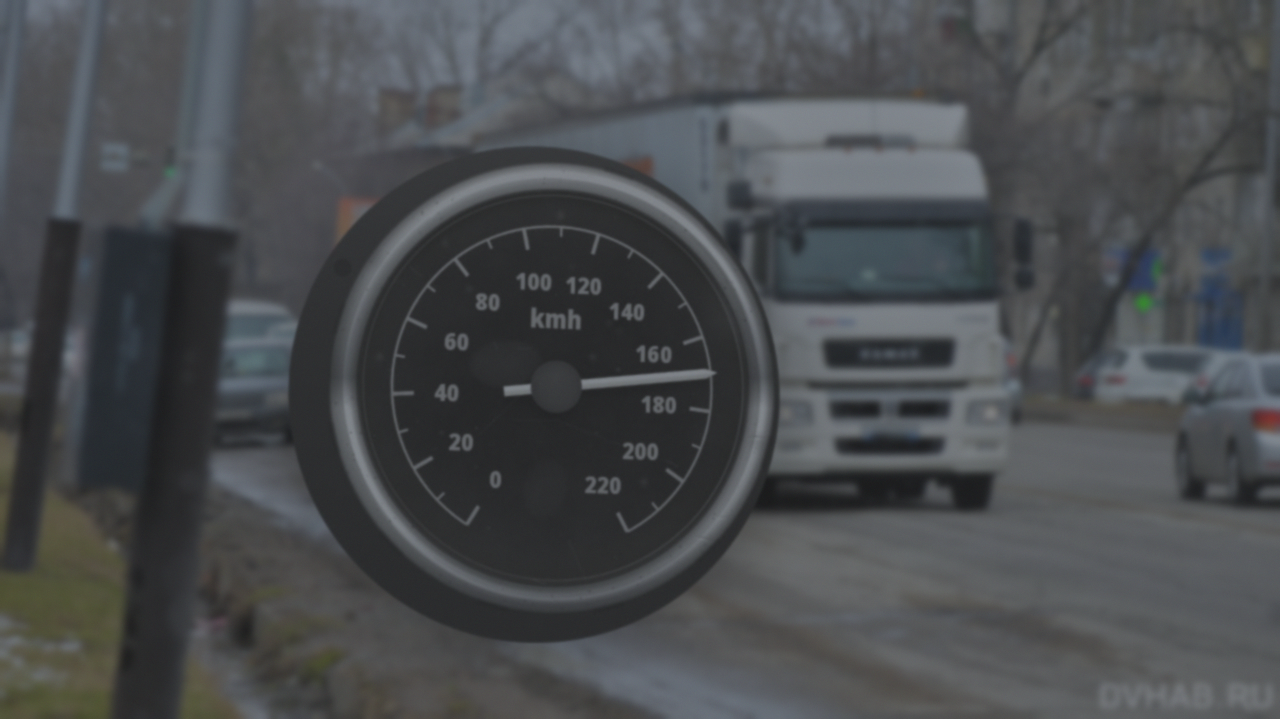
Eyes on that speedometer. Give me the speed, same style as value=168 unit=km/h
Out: value=170 unit=km/h
